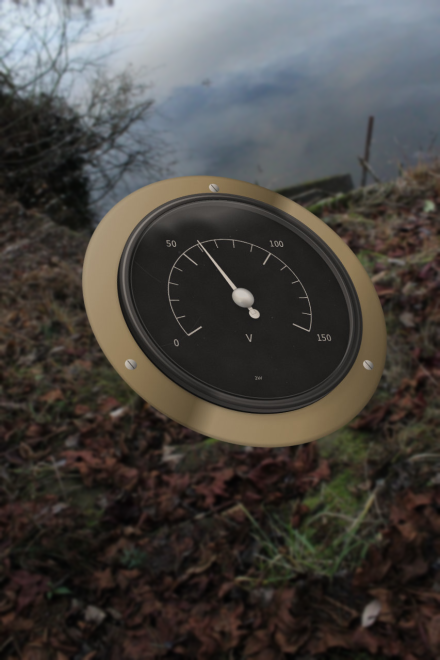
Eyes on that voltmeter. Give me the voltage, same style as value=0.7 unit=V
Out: value=60 unit=V
